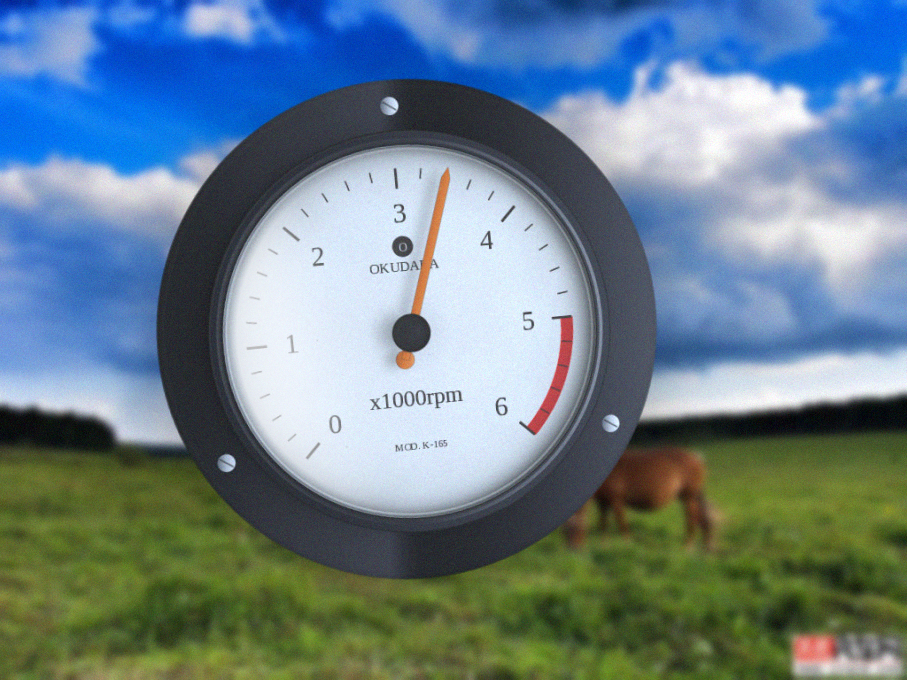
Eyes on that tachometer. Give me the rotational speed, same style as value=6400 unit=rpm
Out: value=3400 unit=rpm
